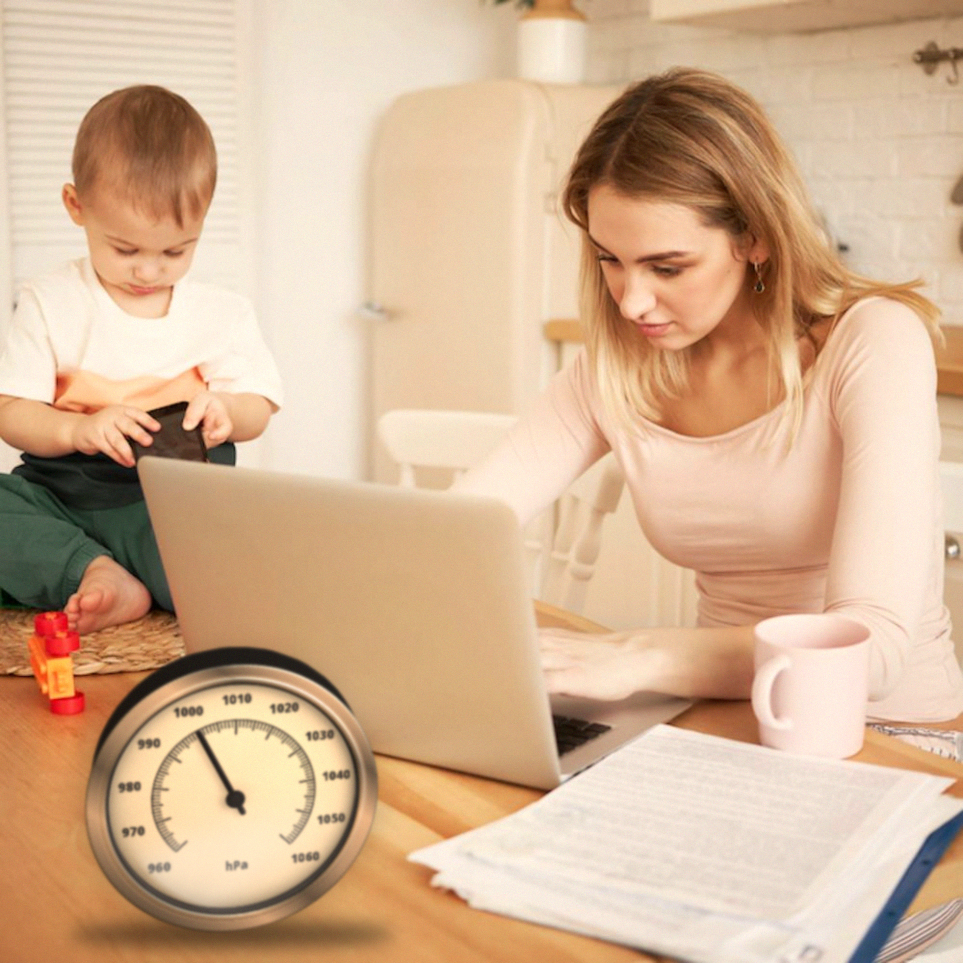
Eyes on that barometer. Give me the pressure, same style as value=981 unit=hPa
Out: value=1000 unit=hPa
